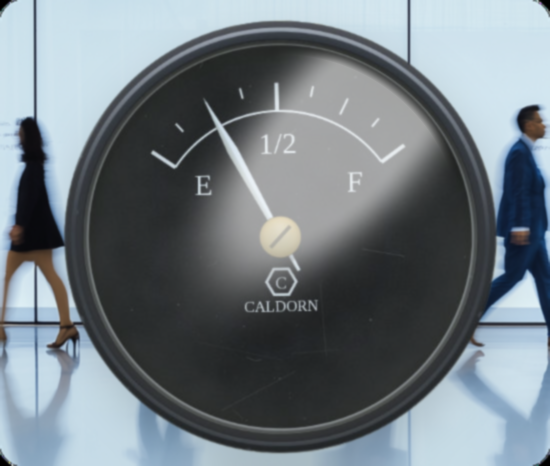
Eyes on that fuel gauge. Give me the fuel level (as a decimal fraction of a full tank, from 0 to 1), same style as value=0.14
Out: value=0.25
